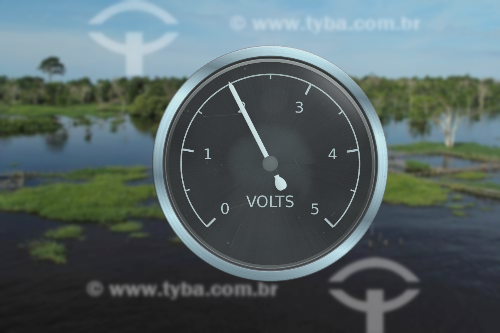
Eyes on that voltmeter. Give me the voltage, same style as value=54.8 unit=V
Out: value=2 unit=V
